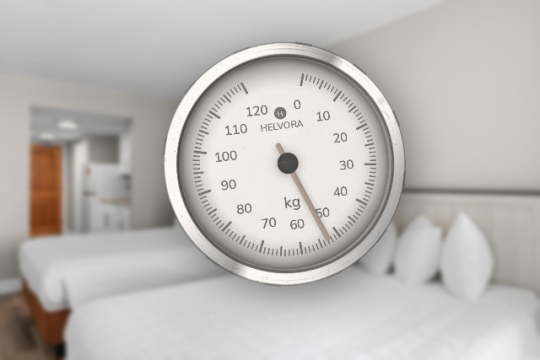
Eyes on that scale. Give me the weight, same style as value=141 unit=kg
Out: value=53 unit=kg
